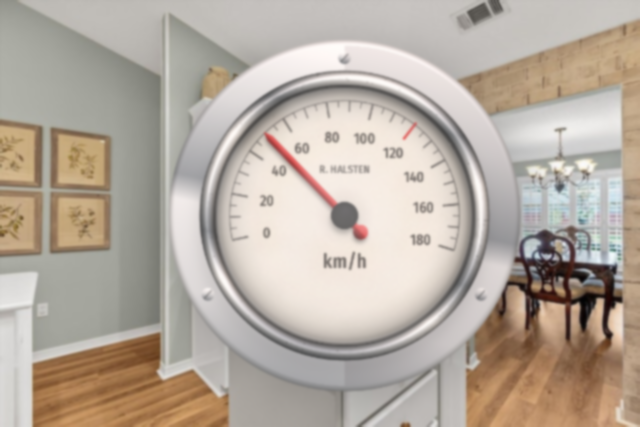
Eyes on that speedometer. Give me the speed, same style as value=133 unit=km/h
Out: value=50 unit=km/h
